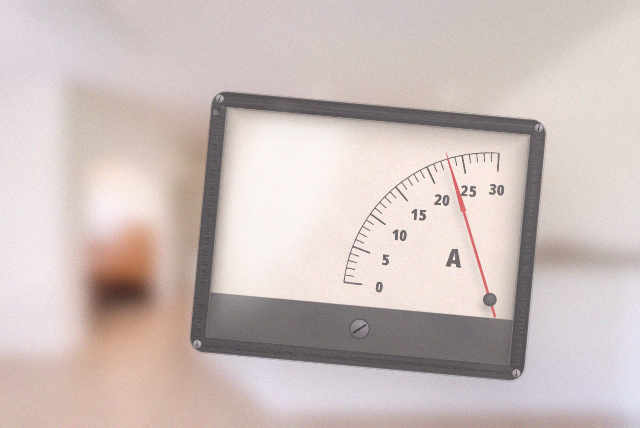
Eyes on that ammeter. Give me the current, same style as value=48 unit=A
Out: value=23 unit=A
